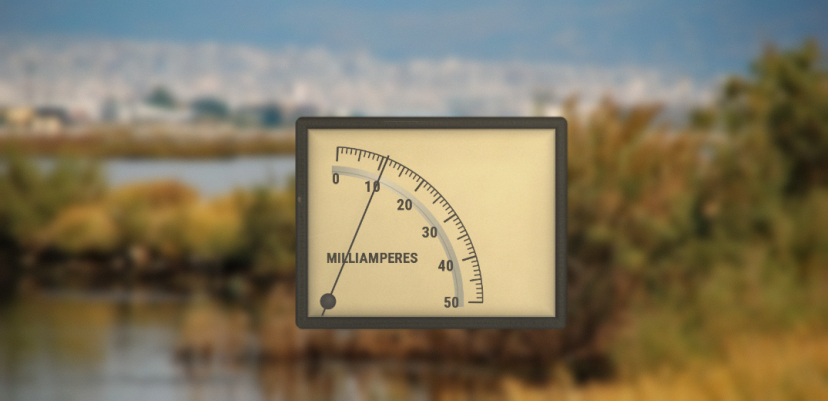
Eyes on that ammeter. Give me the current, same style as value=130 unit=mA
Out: value=11 unit=mA
